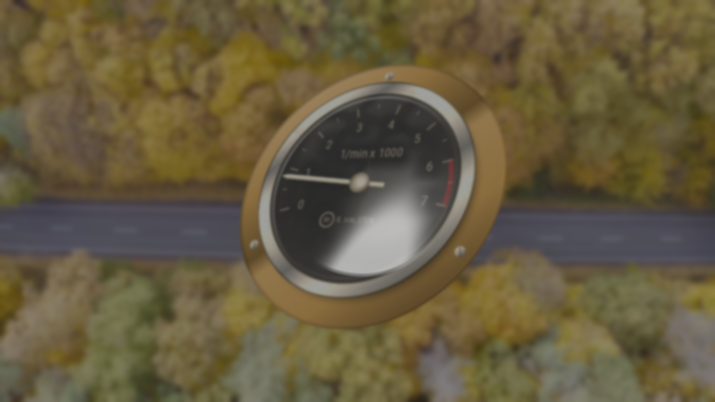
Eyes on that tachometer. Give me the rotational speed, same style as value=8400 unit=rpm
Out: value=750 unit=rpm
